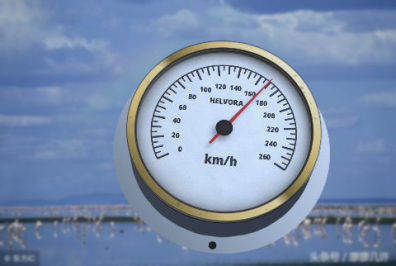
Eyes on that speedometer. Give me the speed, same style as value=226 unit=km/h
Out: value=170 unit=km/h
